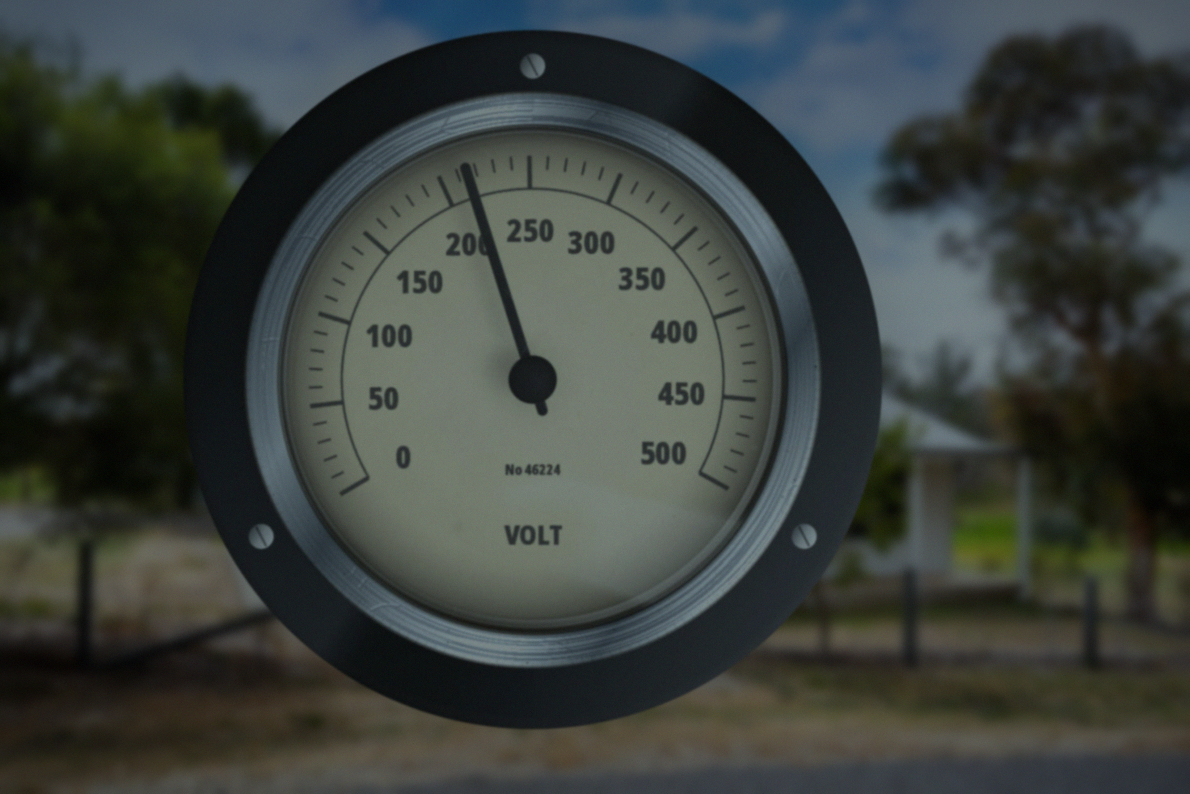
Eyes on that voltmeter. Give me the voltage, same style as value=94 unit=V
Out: value=215 unit=V
